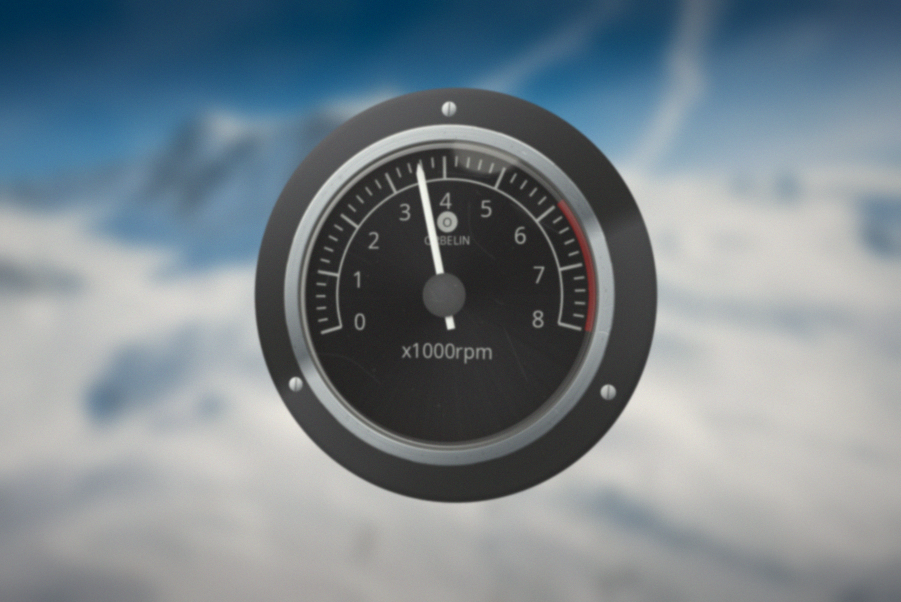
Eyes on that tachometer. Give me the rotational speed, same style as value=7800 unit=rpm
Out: value=3600 unit=rpm
